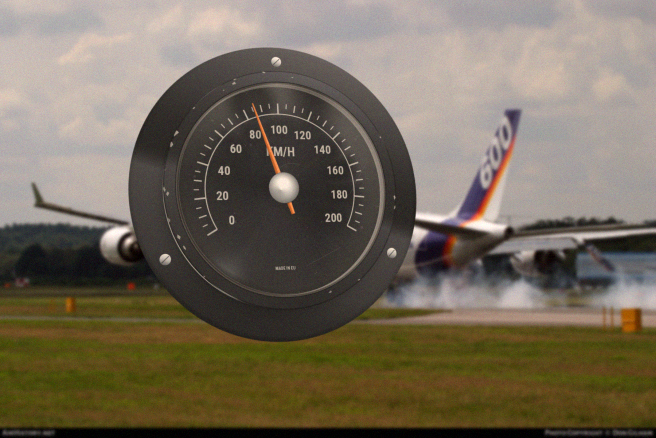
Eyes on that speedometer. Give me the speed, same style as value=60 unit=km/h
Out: value=85 unit=km/h
